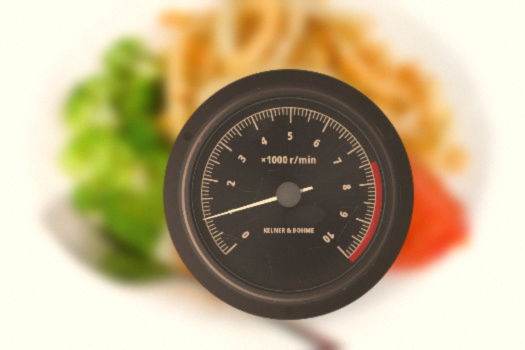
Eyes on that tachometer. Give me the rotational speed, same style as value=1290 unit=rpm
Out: value=1000 unit=rpm
